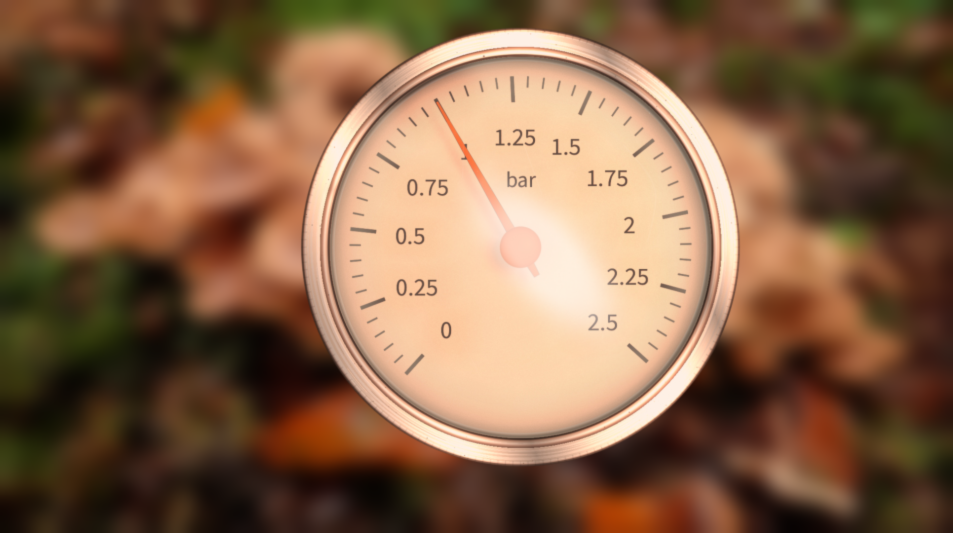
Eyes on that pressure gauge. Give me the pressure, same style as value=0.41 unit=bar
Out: value=1 unit=bar
